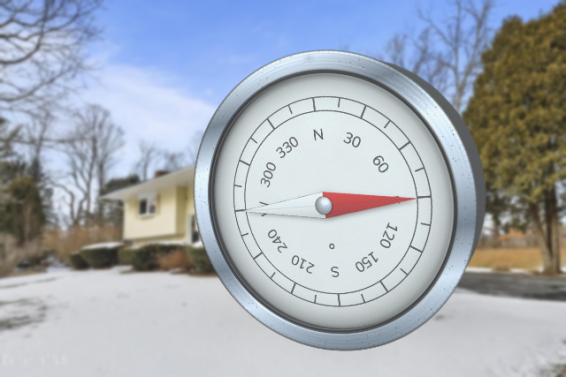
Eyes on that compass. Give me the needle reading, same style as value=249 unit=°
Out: value=90 unit=°
